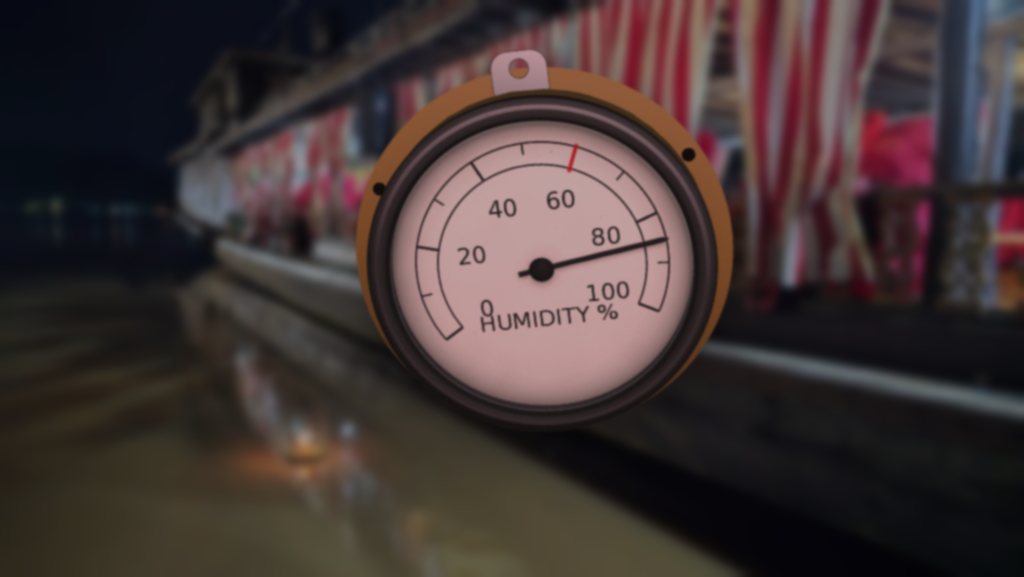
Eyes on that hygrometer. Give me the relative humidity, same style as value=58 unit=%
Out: value=85 unit=%
